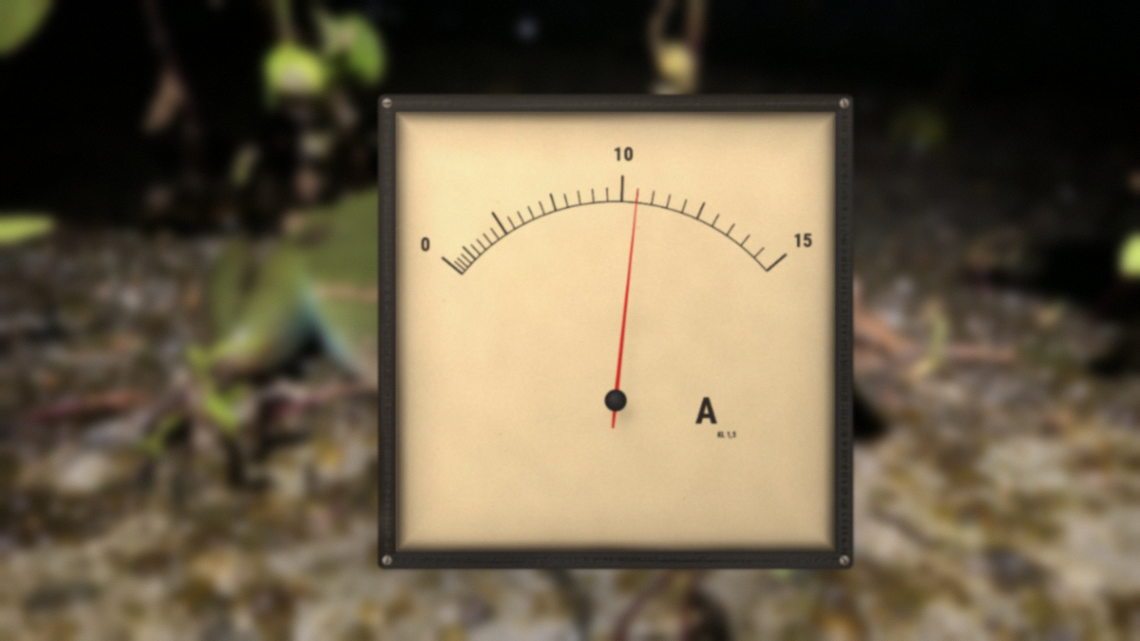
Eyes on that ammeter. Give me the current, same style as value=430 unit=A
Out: value=10.5 unit=A
